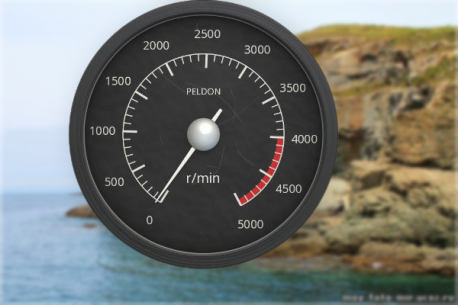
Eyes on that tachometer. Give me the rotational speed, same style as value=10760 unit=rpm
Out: value=50 unit=rpm
